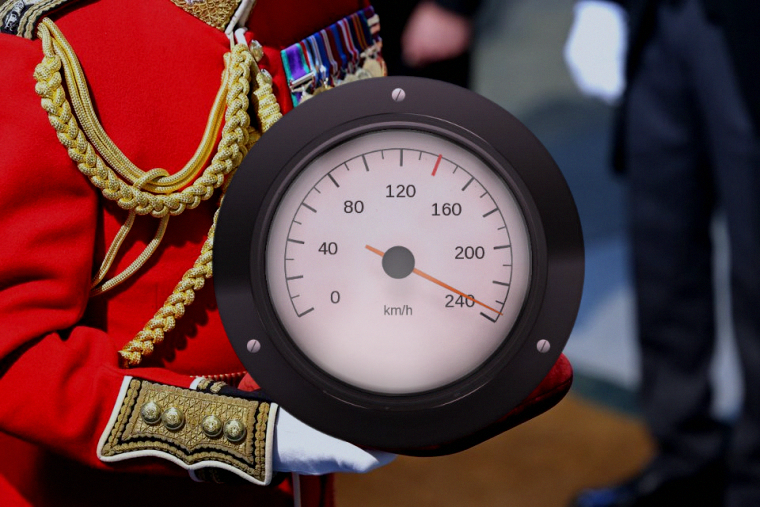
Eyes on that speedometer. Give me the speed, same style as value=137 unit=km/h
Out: value=235 unit=km/h
